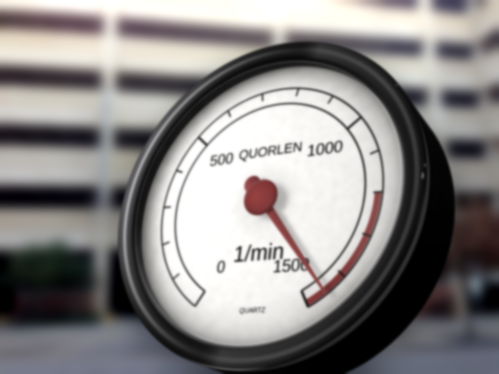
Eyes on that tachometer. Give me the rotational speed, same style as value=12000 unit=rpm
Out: value=1450 unit=rpm
